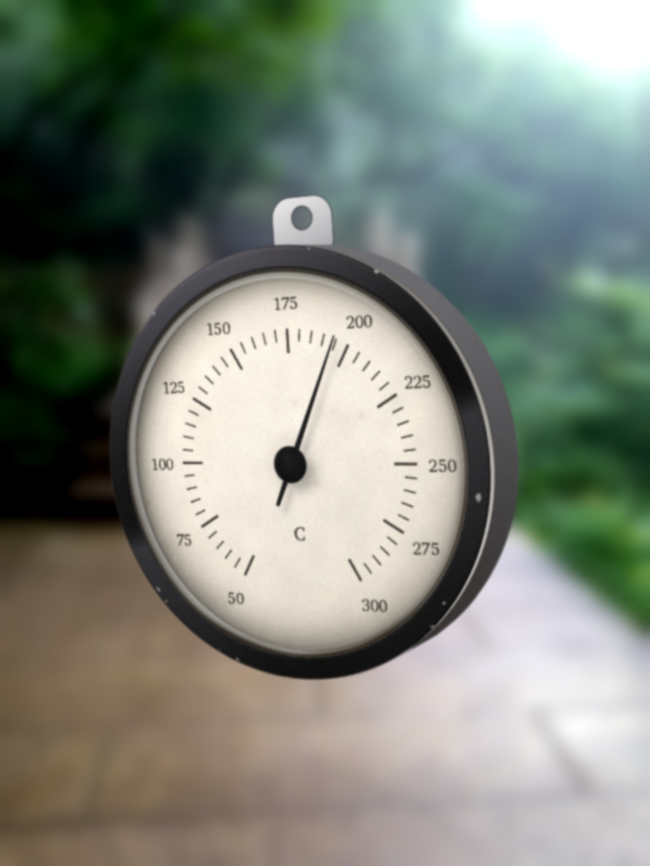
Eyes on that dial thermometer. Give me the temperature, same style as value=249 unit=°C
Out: value=195 unit=°C
